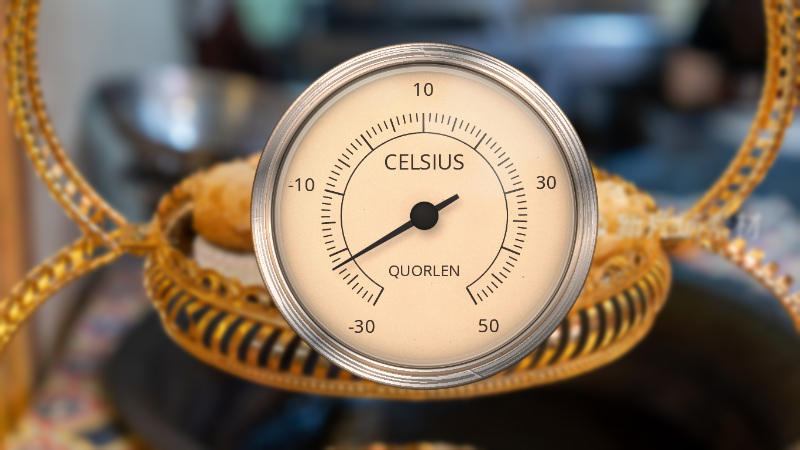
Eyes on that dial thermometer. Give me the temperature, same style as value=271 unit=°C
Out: value=-22 unit=°C
